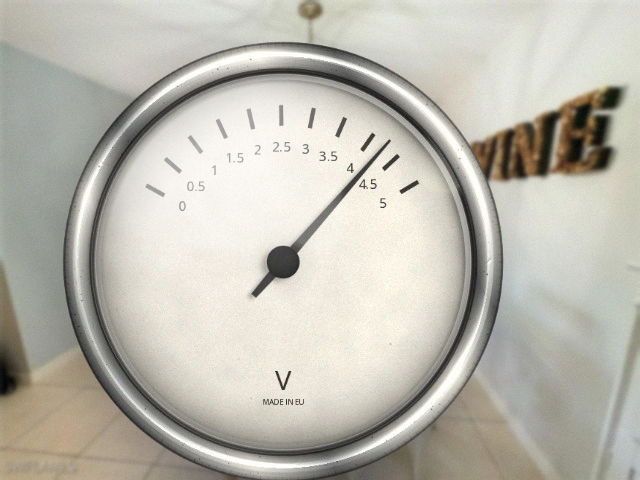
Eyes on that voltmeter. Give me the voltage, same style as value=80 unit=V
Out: value=4.25 unit=V
